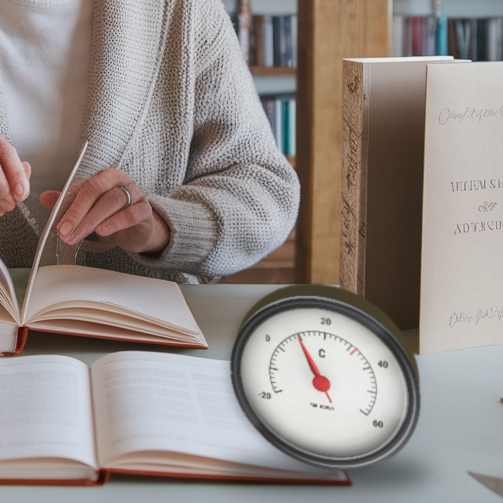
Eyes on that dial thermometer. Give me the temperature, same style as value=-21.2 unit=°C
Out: value=10 unit=°C
